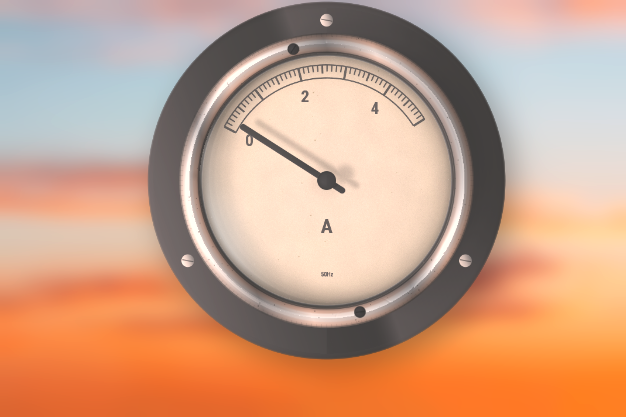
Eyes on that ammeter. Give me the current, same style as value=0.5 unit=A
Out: value=0.2 unit=A
